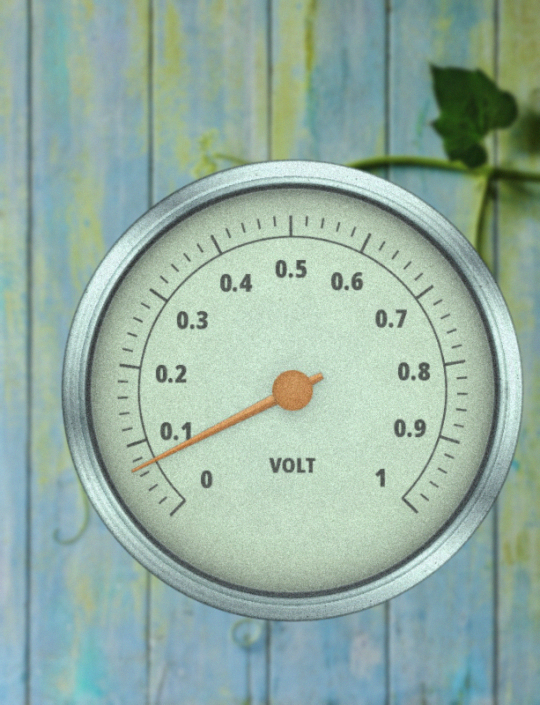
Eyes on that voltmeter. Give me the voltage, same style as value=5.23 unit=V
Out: value=0.07 unit=V
